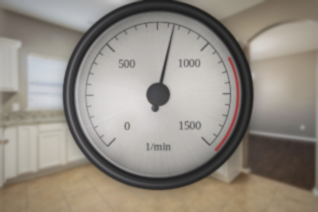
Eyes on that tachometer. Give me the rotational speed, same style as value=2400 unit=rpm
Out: value=825 unit=rpm
